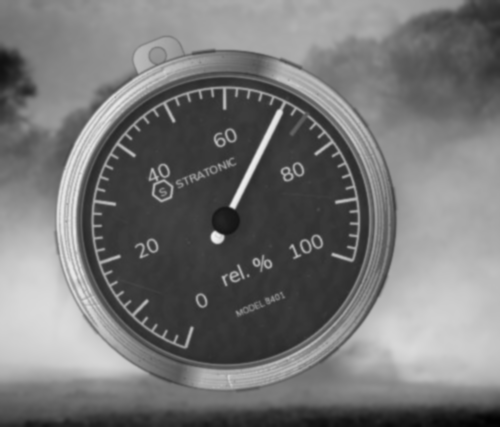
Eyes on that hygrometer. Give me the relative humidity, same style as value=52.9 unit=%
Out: value=70 unit=%
